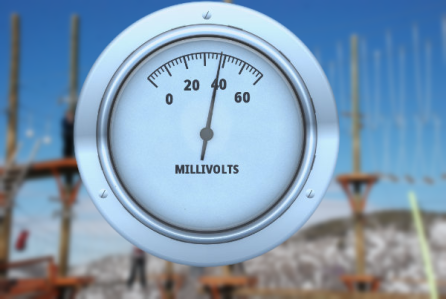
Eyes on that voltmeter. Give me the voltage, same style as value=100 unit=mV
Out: value=38 unit=mV
